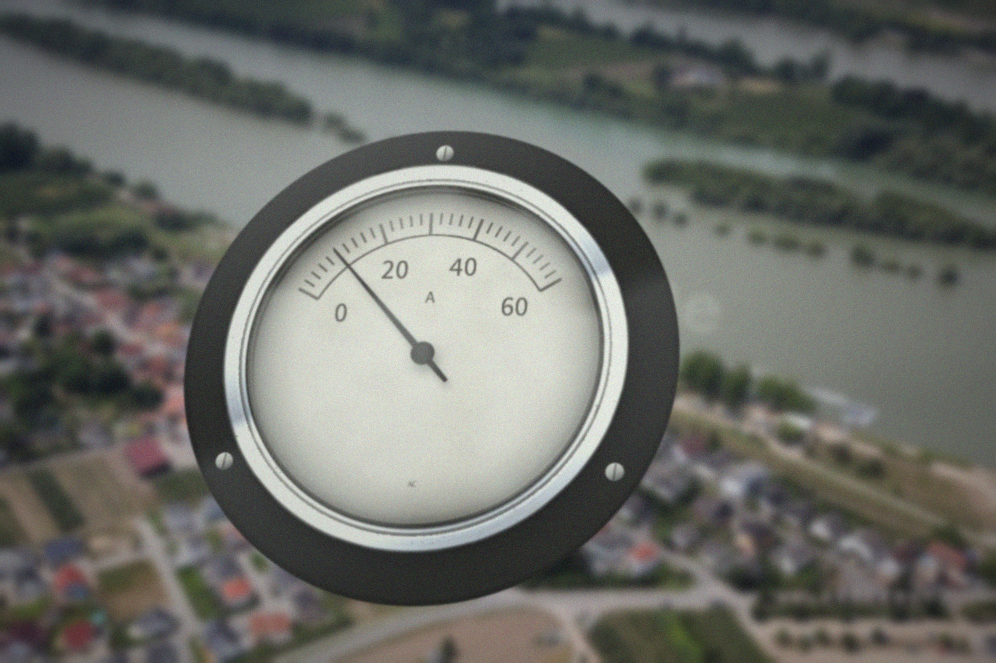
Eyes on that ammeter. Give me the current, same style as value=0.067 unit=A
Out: value=10 unit=A
